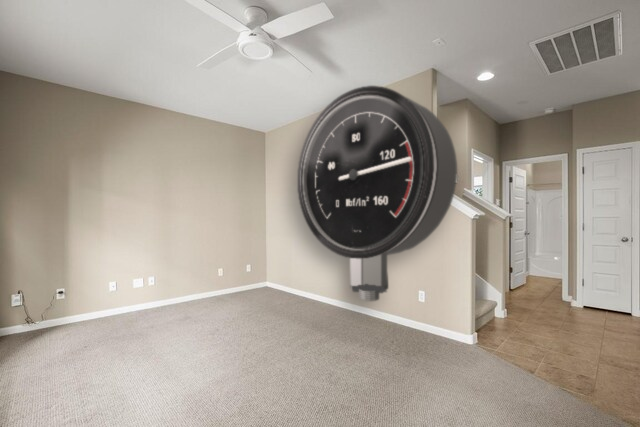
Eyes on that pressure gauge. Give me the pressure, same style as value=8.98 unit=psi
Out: value=130 unit=psi
